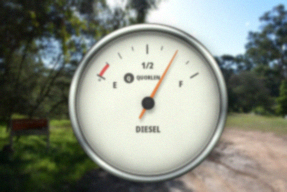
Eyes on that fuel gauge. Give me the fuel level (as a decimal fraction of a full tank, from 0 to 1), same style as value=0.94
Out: value=0.75
